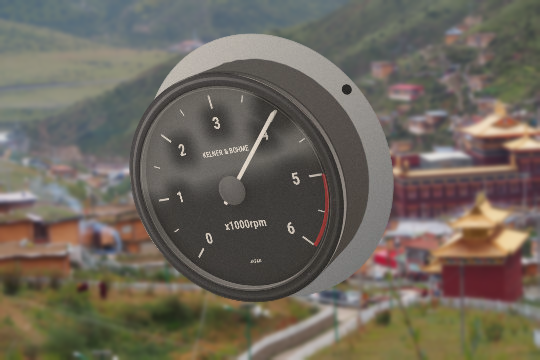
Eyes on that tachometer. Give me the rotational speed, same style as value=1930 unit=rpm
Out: value=4000 unit=rpm
